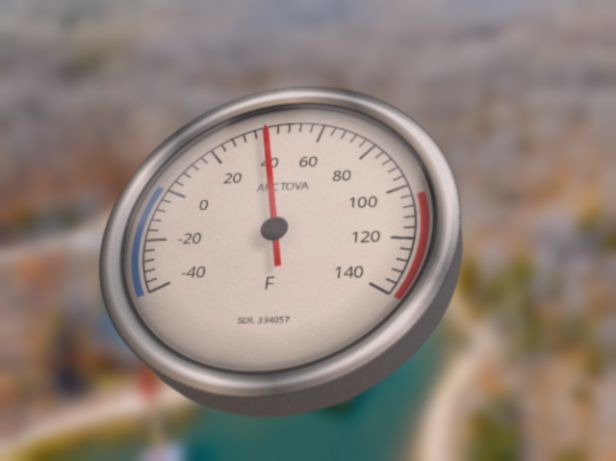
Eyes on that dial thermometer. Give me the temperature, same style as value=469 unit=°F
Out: value=40 unit=°F
